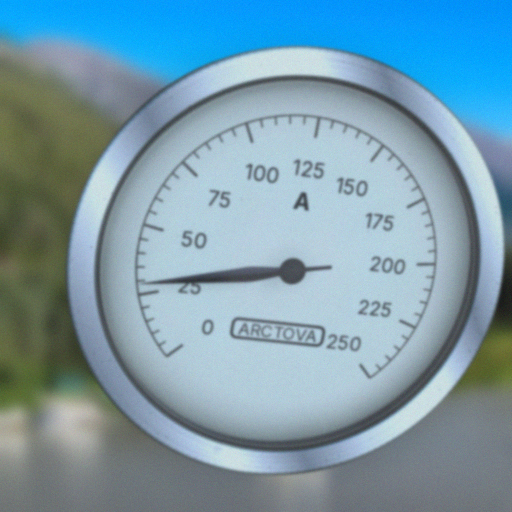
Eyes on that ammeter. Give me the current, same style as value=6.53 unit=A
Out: value=30 unit=A
